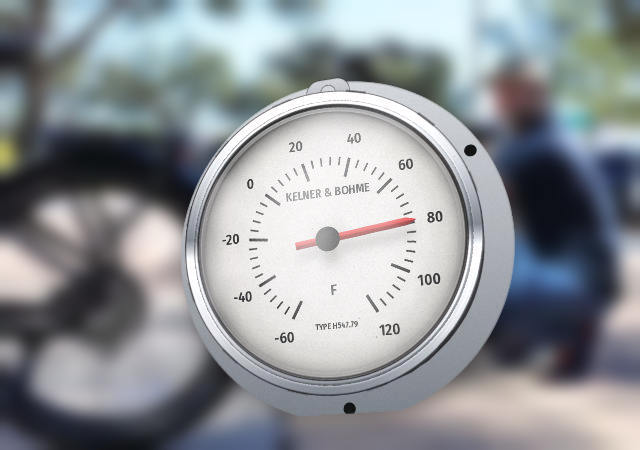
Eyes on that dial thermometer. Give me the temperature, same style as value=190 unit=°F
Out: value=80 unit=°F
